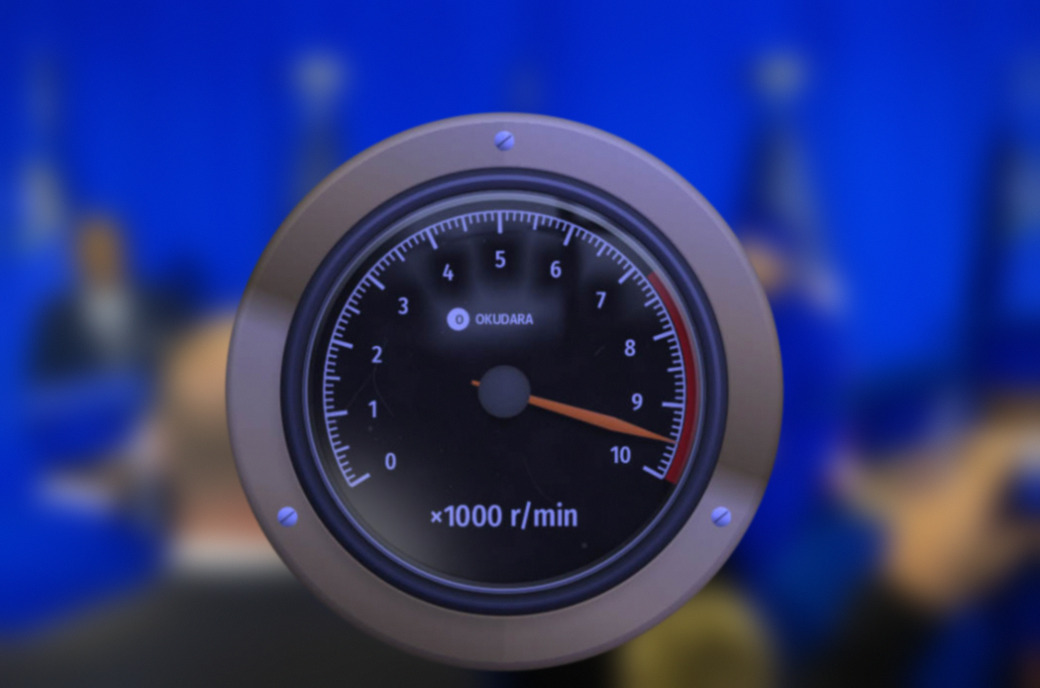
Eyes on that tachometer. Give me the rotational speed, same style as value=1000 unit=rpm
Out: value=9500 unit=rpm
